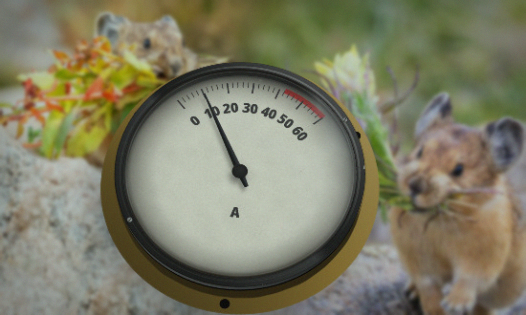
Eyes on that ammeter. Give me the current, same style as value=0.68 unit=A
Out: value=10 unit=A
